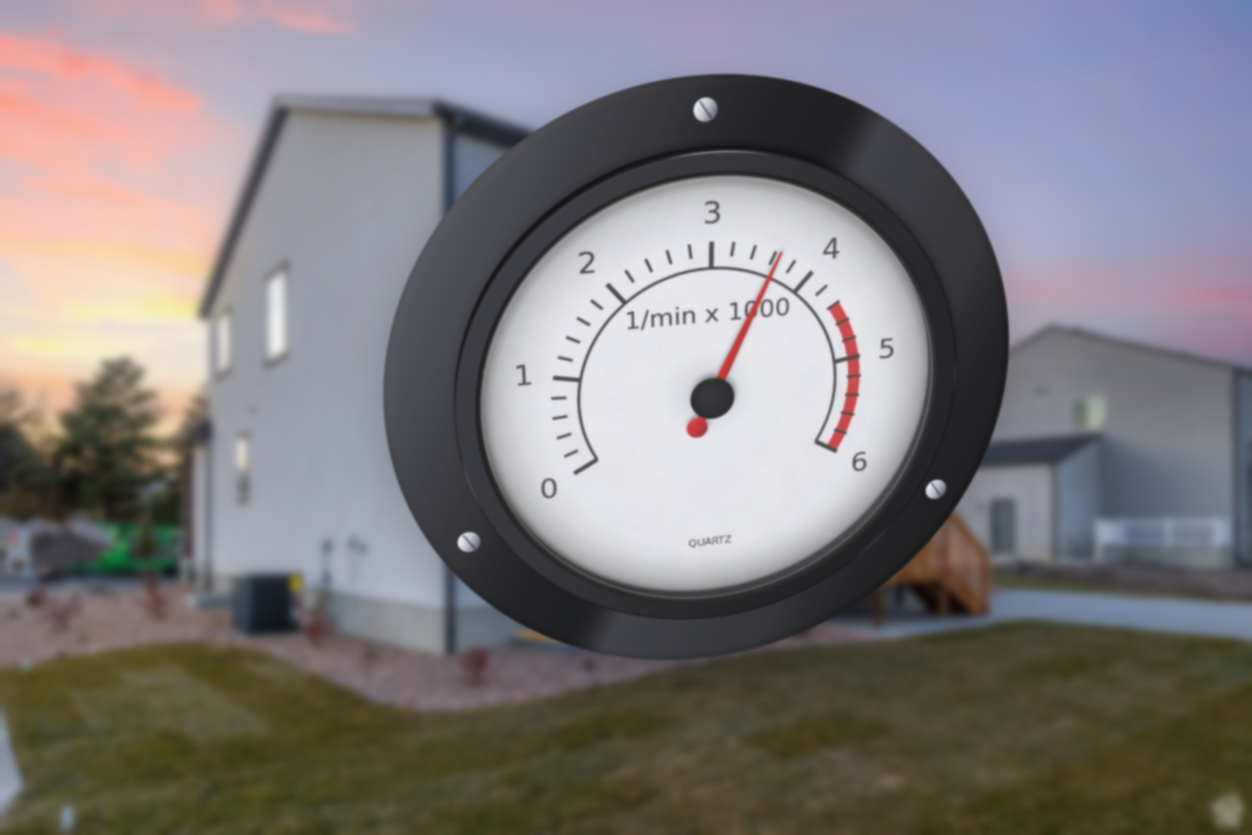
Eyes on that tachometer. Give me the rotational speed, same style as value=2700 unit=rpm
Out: value=3600 unit=rpm
